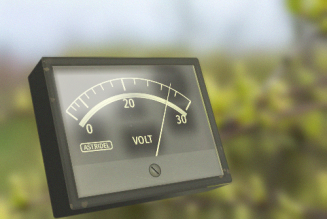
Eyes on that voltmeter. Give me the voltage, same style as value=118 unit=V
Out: value=27 unit=V
